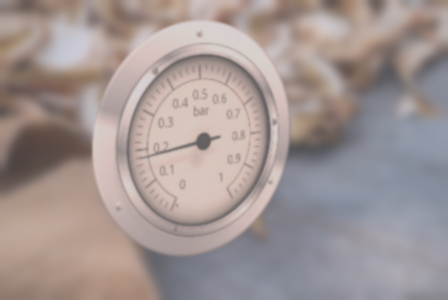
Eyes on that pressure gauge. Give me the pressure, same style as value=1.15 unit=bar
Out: value=0.18 unit=bar
